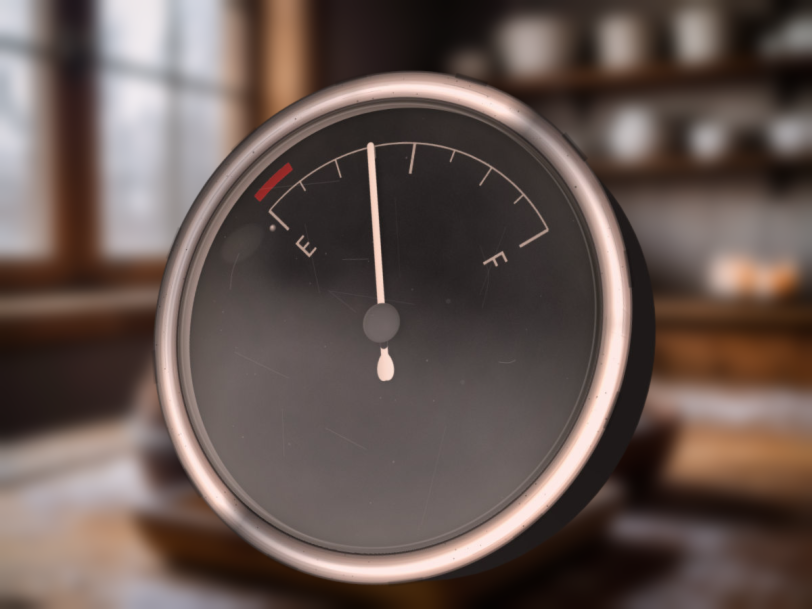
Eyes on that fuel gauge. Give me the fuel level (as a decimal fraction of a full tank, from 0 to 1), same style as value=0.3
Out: value=0.375
